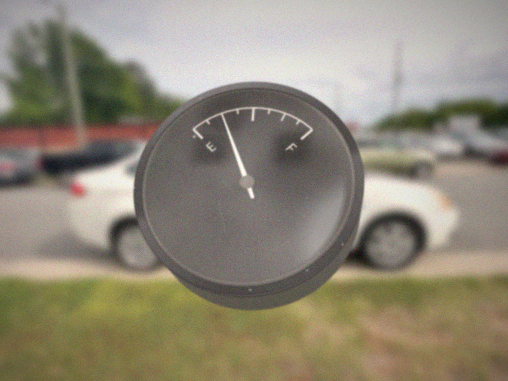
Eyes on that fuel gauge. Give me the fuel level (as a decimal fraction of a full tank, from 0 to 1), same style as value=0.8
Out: value=0.25
